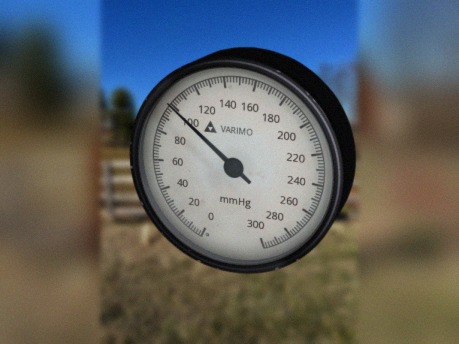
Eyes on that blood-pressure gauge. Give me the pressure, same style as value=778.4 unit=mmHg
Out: value=100 unit=mmHg
